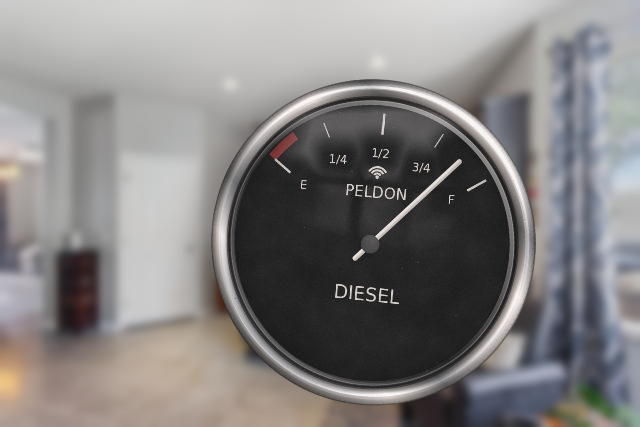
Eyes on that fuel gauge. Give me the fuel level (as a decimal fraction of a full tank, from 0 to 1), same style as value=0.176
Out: value=0.875
